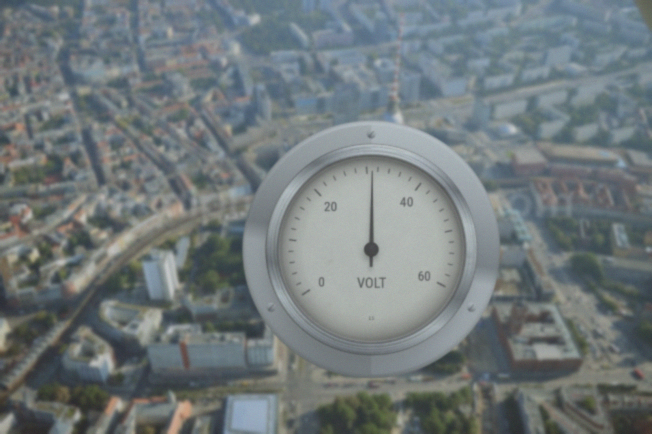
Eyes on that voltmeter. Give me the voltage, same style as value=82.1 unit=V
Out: value=31 unit=V
